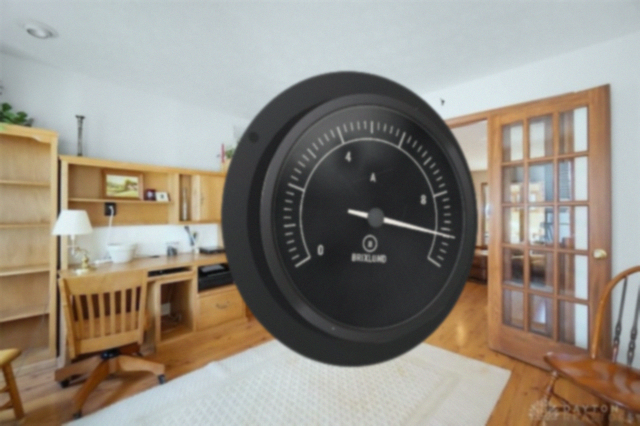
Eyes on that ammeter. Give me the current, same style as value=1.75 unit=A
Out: value=9.2 unit=A
